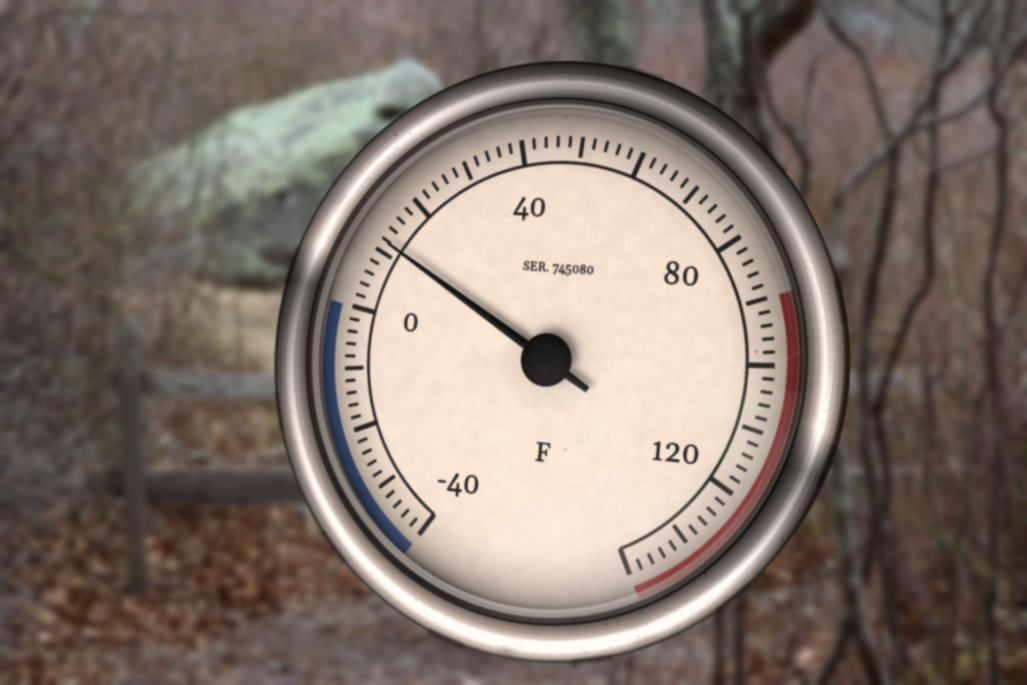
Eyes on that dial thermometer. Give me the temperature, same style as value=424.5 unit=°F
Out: value=12 unit=°F
